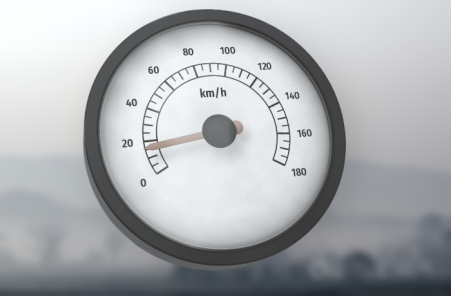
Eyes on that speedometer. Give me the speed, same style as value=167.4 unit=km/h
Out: value=15 unit=km/h
